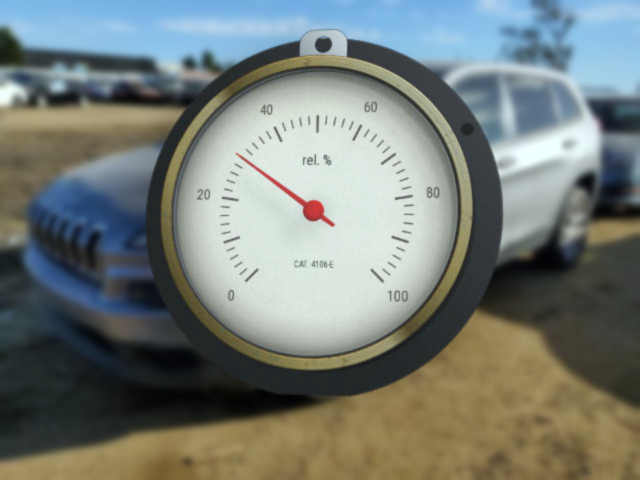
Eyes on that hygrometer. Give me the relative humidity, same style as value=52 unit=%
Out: value=30 unit=%
